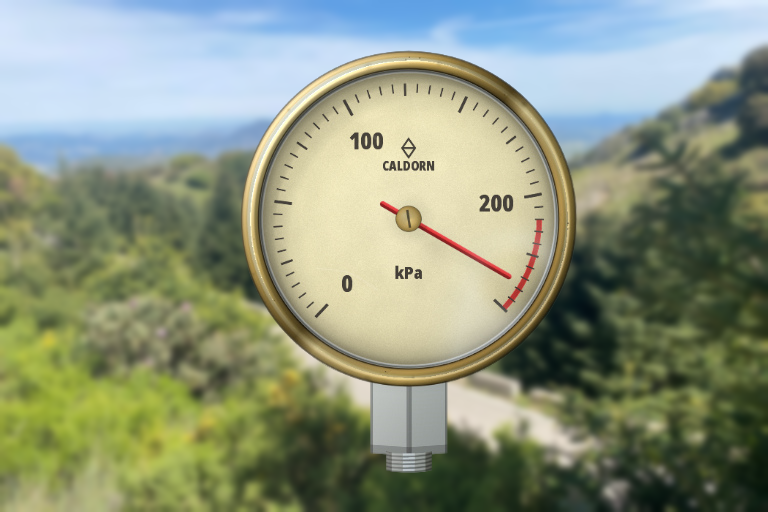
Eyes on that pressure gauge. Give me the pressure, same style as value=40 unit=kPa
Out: value=237.5 unit=kPa
